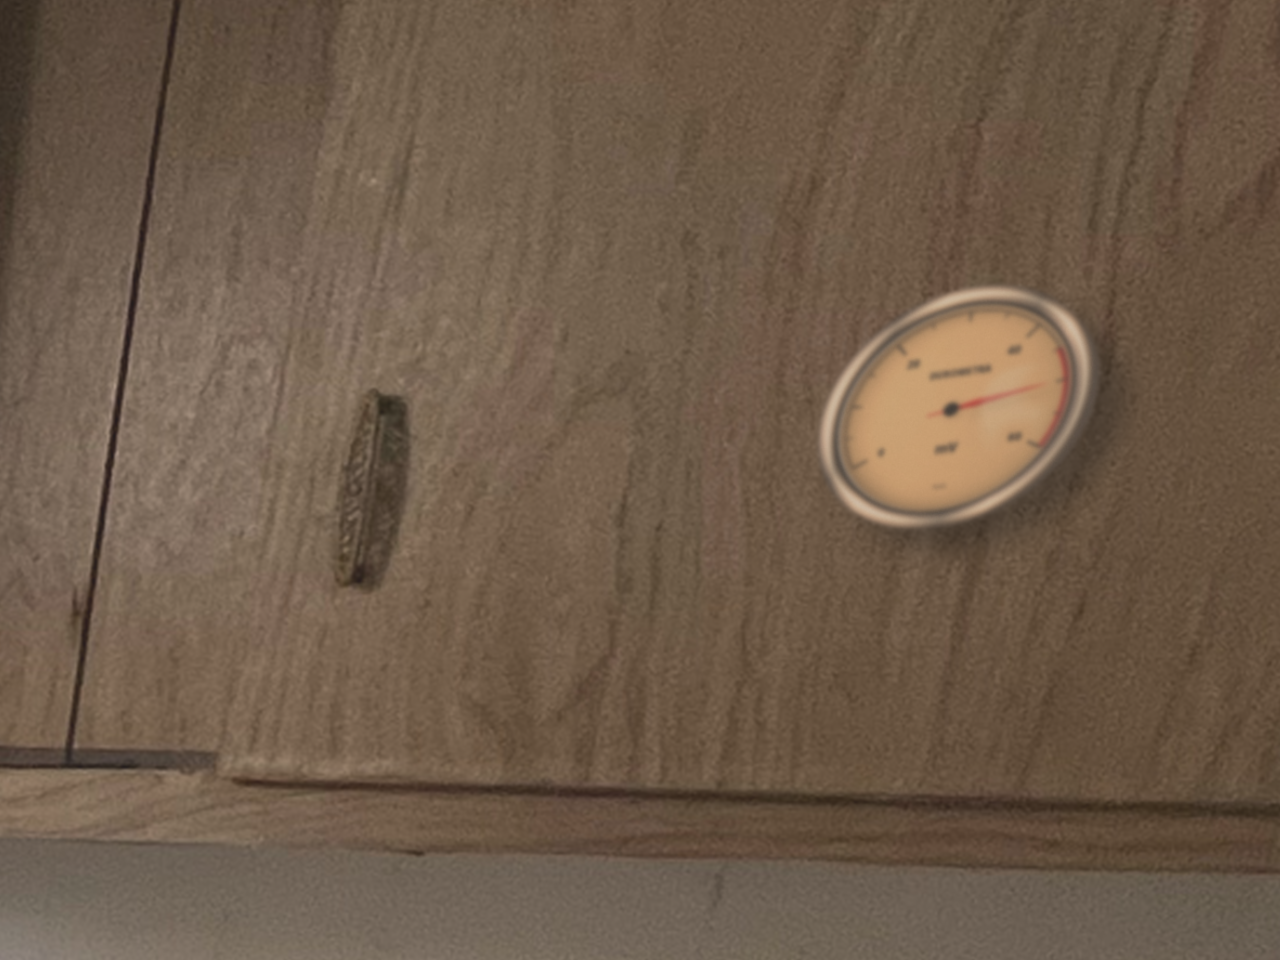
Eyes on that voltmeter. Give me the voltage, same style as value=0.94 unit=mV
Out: value=50 unit=mV
